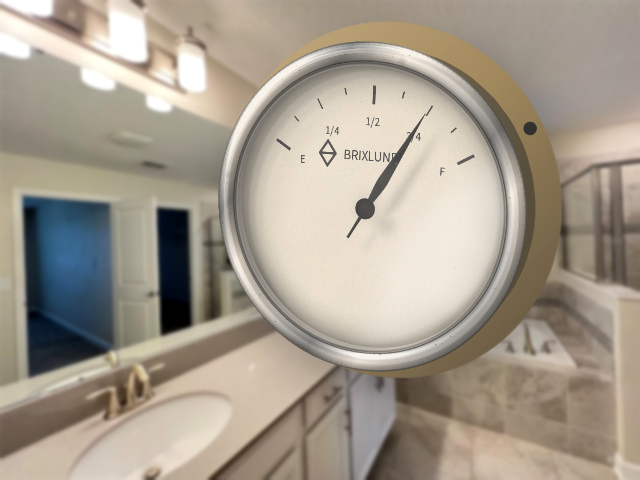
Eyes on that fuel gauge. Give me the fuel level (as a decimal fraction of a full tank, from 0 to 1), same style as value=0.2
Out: value=0.75
